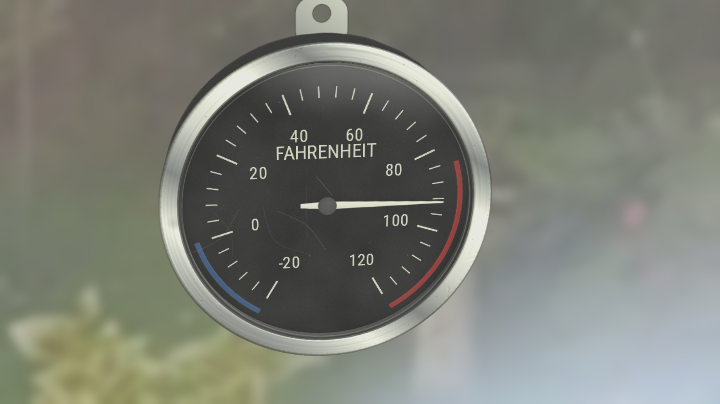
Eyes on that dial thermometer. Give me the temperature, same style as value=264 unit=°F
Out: value=92 unit=°F
